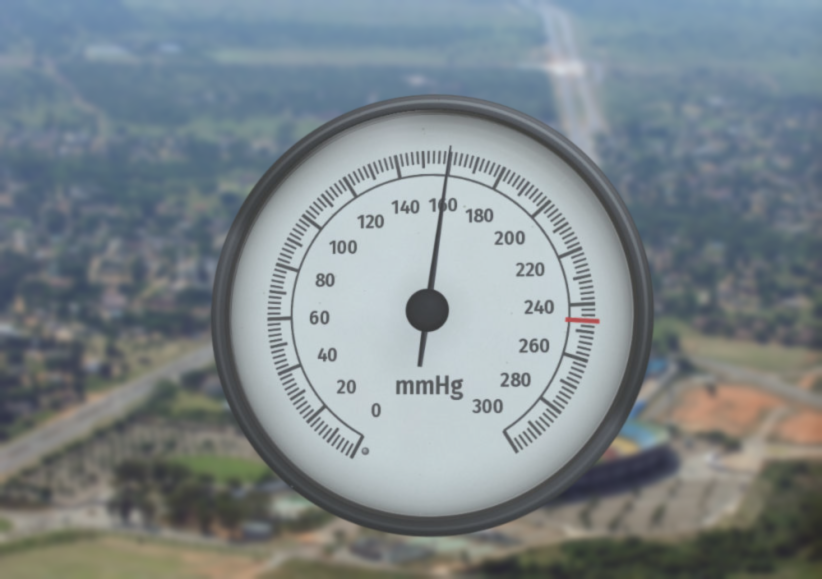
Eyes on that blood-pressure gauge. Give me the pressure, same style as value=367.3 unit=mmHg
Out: value=160 unit=mmHg
